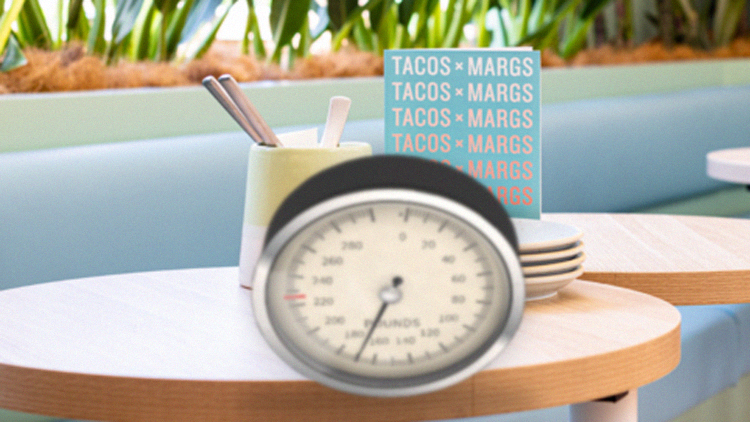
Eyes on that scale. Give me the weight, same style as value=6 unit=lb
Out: value=170 unit=lb
